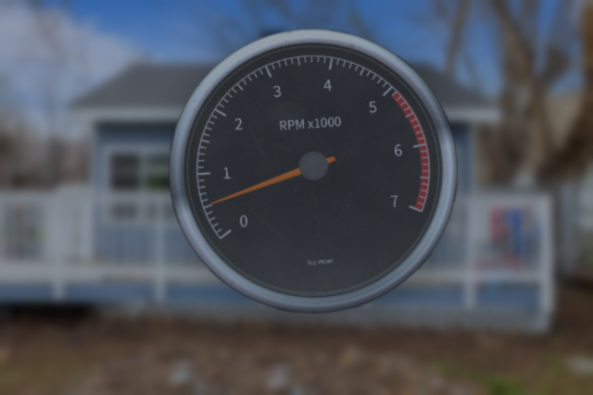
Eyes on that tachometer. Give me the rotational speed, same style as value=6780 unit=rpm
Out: value=500 unit=rpm
